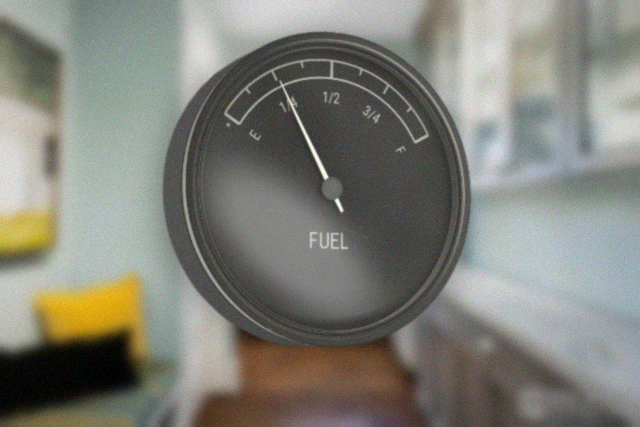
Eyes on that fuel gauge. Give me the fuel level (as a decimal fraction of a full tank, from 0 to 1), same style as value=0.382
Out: value=0.25
